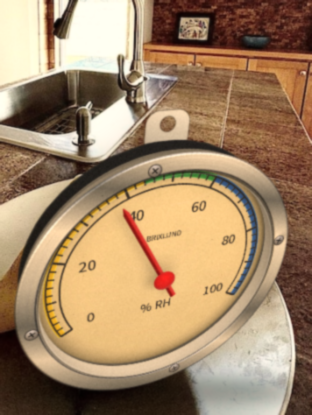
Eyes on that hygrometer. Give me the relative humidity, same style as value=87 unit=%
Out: value=38 unit=%
